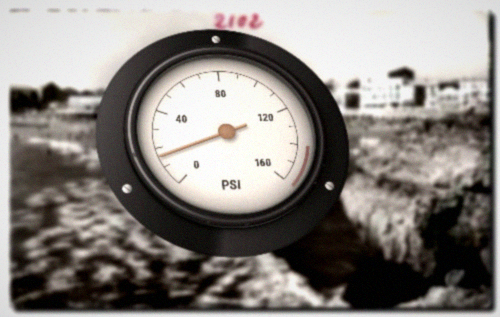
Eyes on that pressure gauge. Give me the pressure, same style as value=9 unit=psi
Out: value=15 unit=psi
